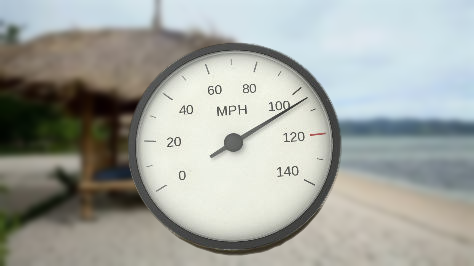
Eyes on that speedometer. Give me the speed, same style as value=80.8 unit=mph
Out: value=105 unit=mph
